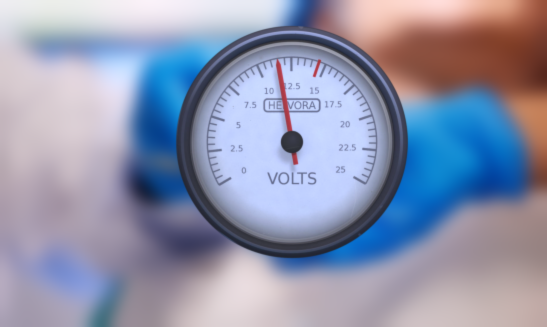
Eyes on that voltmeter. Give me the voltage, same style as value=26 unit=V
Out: value=11.5 unit=V
